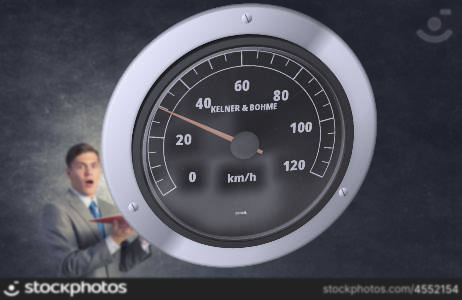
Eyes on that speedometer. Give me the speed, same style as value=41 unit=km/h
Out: value=30 unit=km/h
